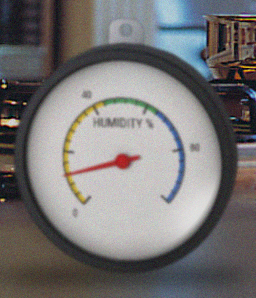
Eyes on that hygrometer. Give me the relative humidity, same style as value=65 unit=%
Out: value=12 unit=%
